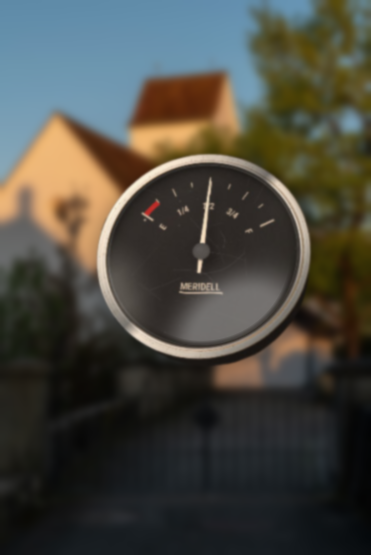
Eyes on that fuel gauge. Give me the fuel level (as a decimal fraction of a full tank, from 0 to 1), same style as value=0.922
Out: value=0.5
